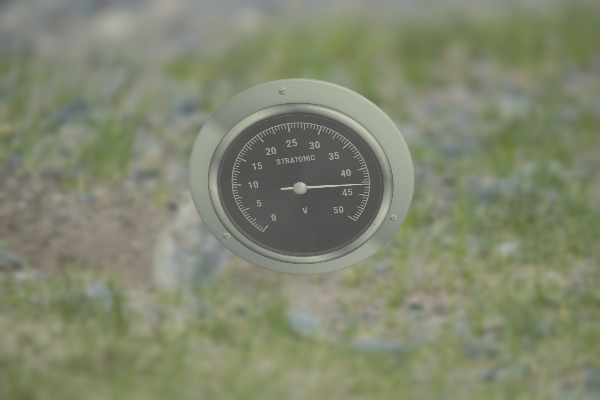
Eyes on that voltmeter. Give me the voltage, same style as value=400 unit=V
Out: value=42.5 unit=V
